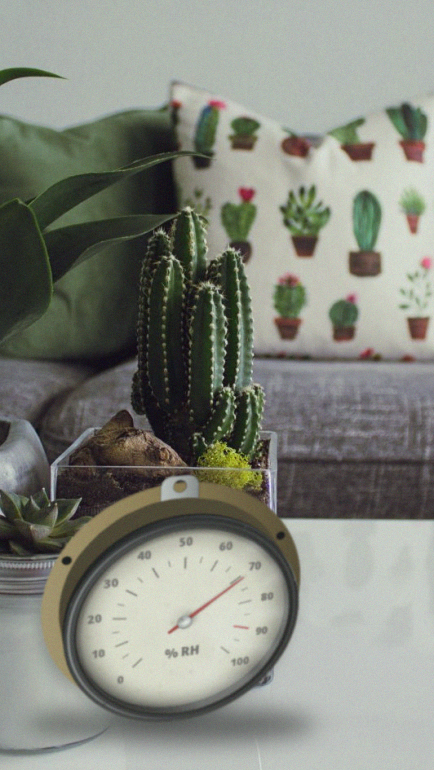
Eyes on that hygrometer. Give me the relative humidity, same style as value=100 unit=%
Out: value=70 unit=%
